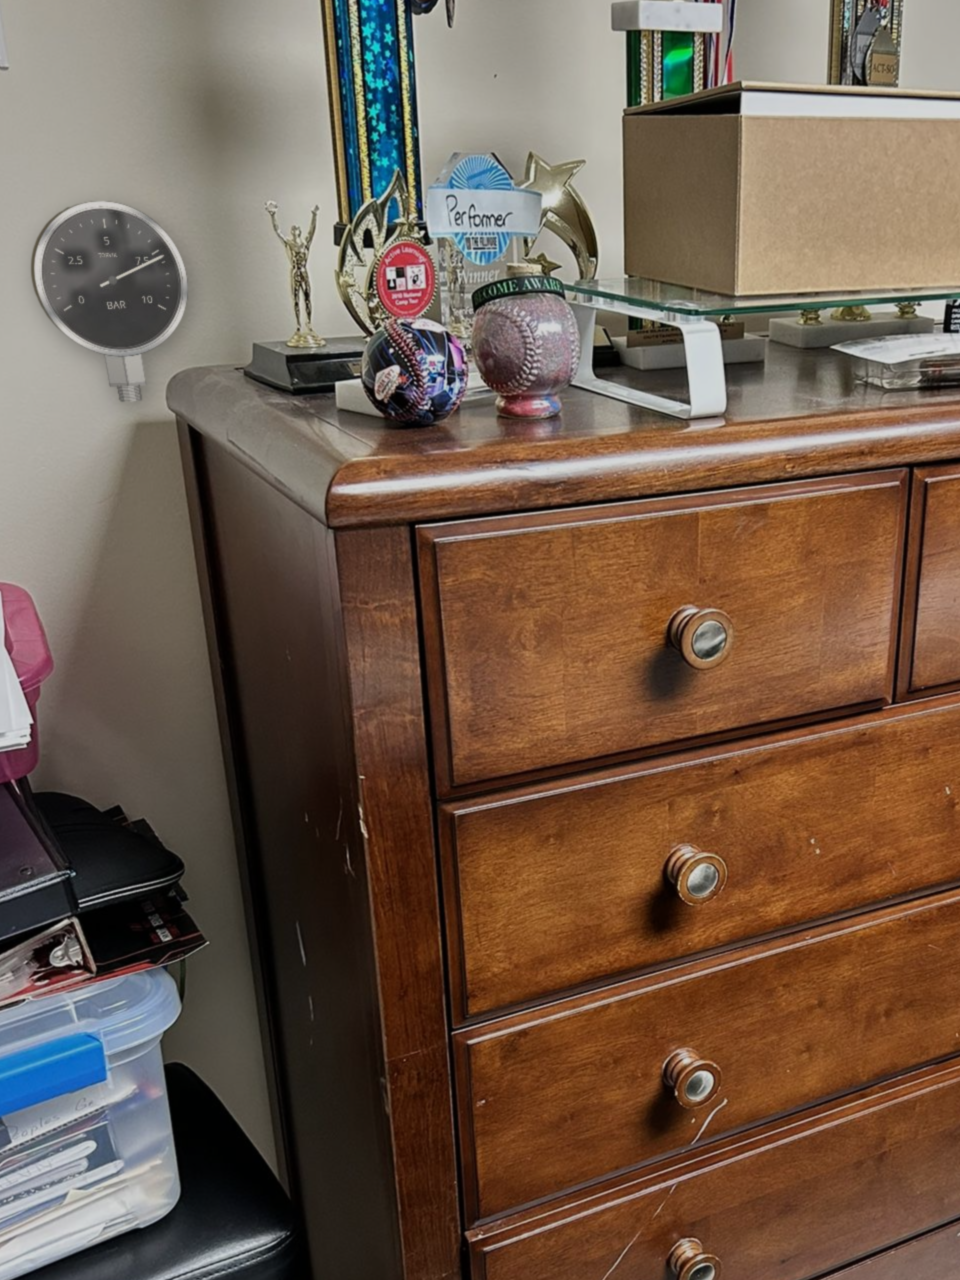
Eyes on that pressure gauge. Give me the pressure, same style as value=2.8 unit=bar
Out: value=7.75 unit=bar
